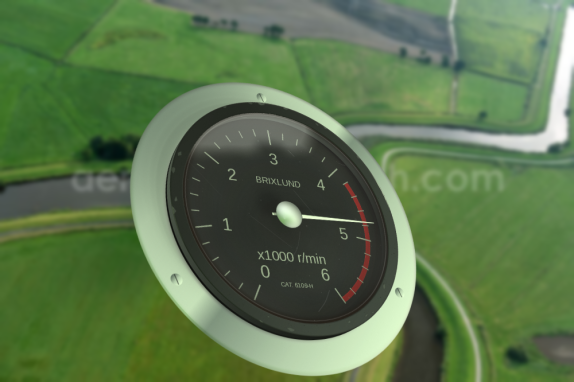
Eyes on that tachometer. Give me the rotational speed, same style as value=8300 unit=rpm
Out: value=4800 unit=rpm
